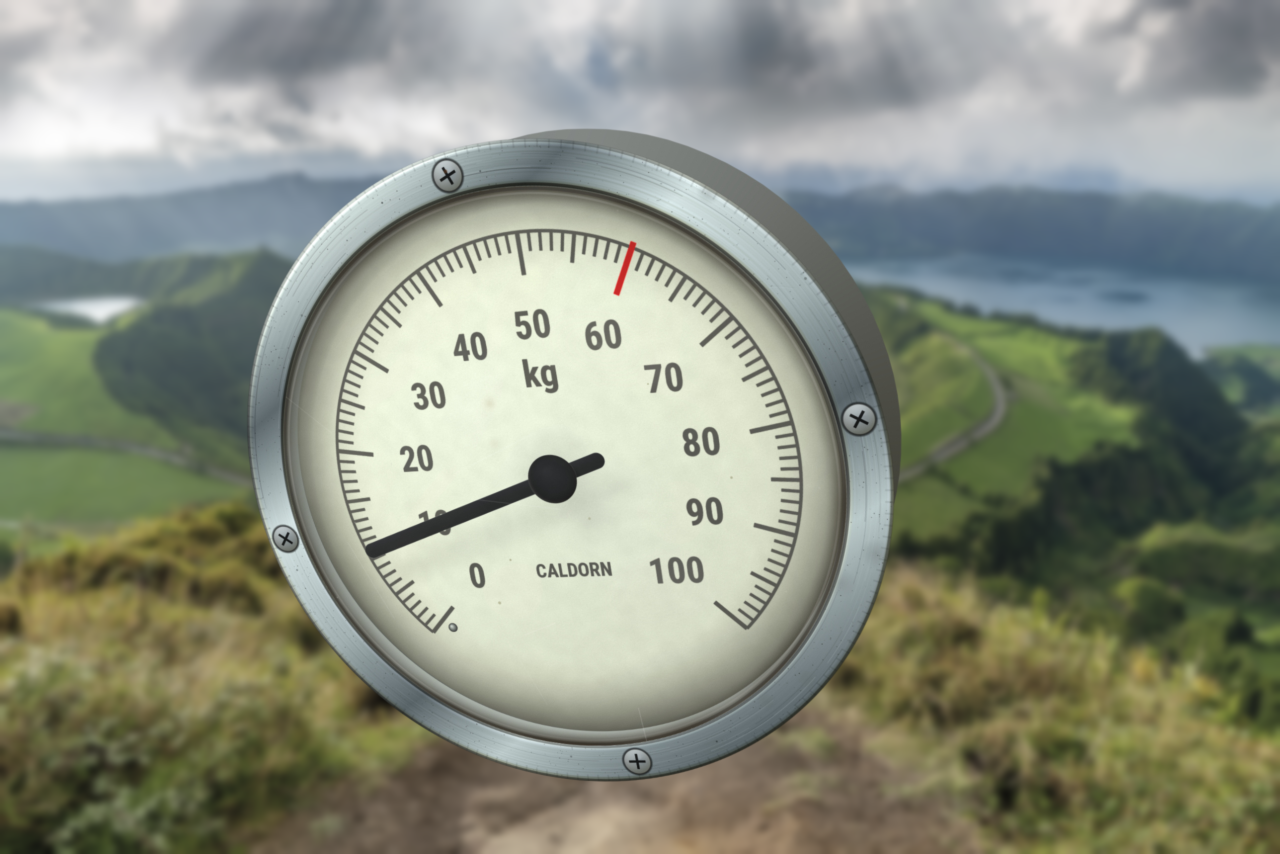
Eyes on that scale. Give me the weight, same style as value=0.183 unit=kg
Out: value=10 unit=kg
